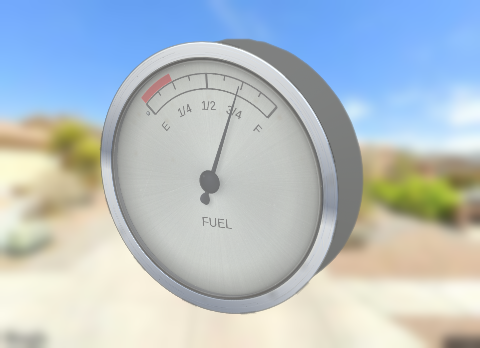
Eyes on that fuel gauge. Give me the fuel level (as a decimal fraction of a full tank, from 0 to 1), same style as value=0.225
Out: value=0.75
